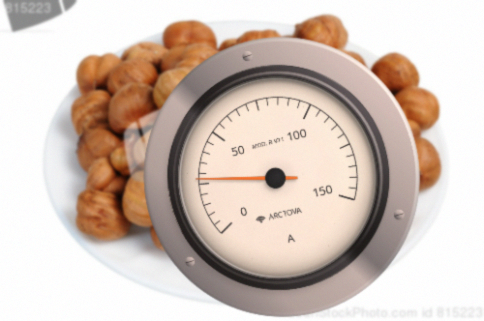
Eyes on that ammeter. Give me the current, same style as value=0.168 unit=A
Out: value=27.5 unit=A
